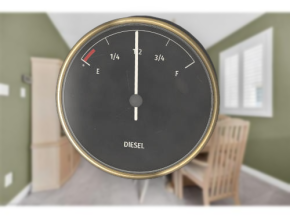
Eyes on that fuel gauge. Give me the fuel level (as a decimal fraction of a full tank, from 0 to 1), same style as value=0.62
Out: value=0.5
